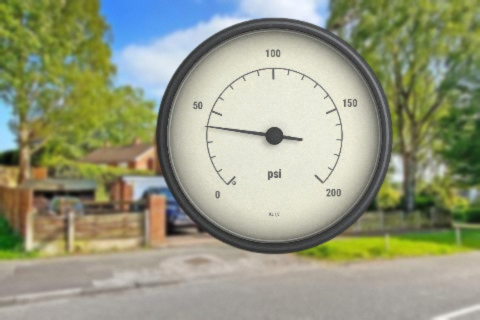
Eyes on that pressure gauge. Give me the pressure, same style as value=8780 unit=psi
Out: value=40 unit=psi
